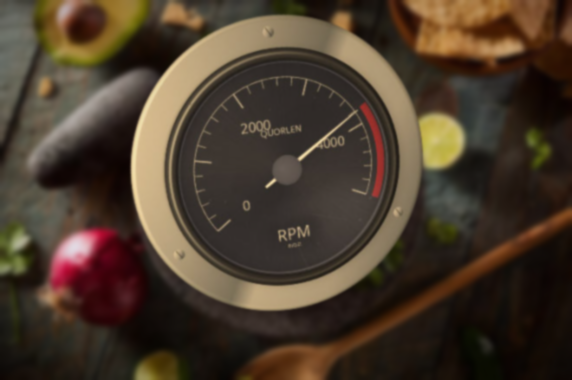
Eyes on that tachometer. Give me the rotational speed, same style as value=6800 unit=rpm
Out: value=3800 unit=rpm
